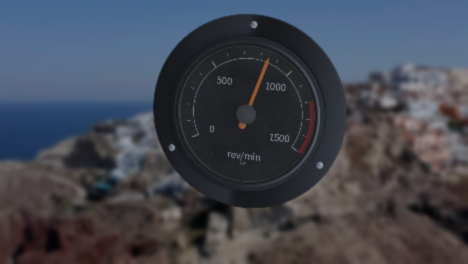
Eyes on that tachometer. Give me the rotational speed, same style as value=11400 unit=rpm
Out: value=850 unit=rpm
